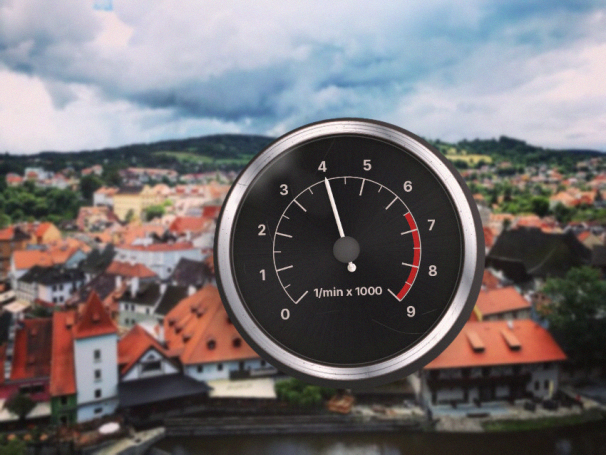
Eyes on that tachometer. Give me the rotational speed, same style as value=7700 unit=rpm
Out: value=4000 unit=rpm
